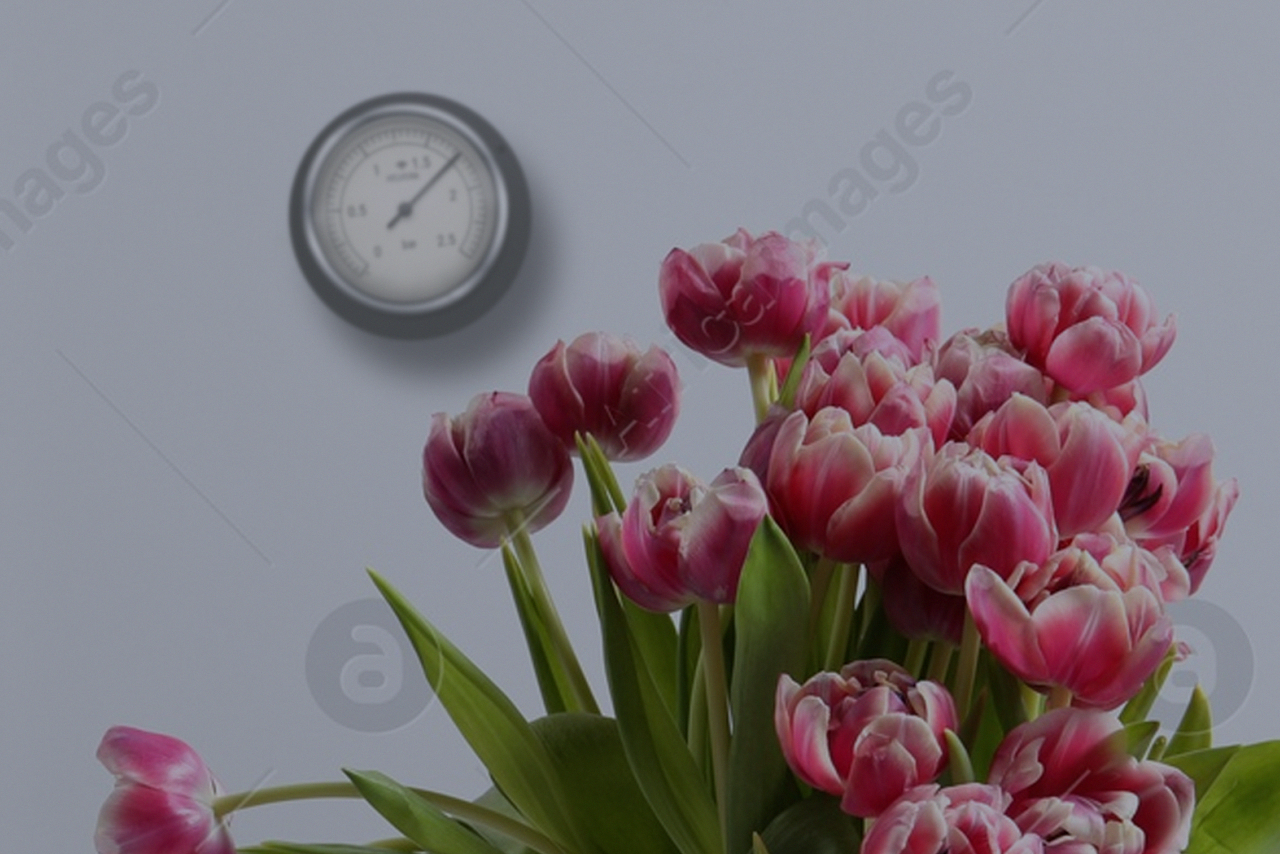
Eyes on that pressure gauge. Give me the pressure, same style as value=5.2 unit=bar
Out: value=1.75 unit=bar
